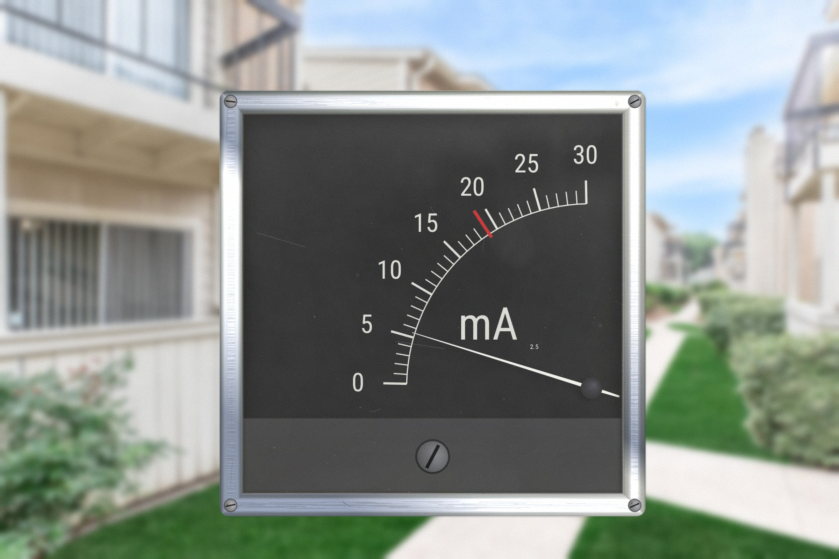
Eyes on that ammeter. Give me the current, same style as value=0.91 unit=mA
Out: value=5.5 unit=mA
